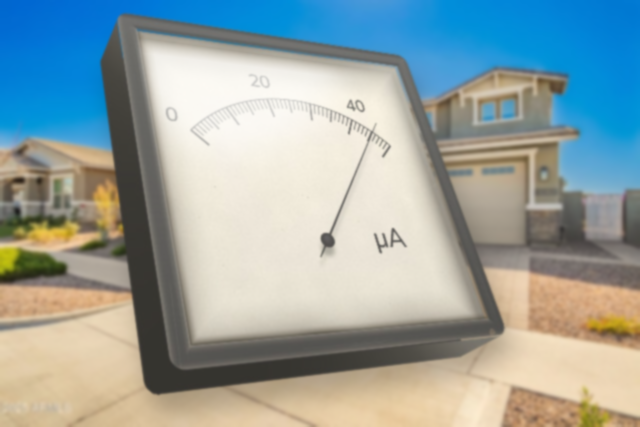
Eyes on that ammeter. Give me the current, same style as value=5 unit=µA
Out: value=45 unit=µA
